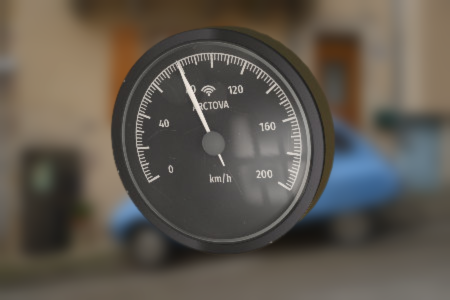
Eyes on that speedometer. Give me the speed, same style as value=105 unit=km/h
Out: value=80 unit=km/h
